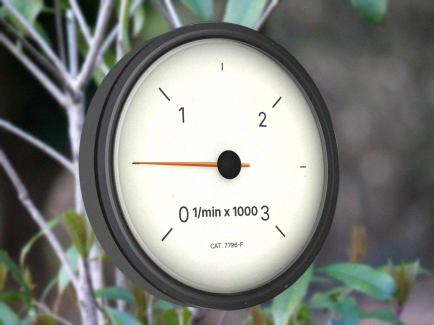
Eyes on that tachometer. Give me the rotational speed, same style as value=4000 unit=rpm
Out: value=500 unit=rpm
